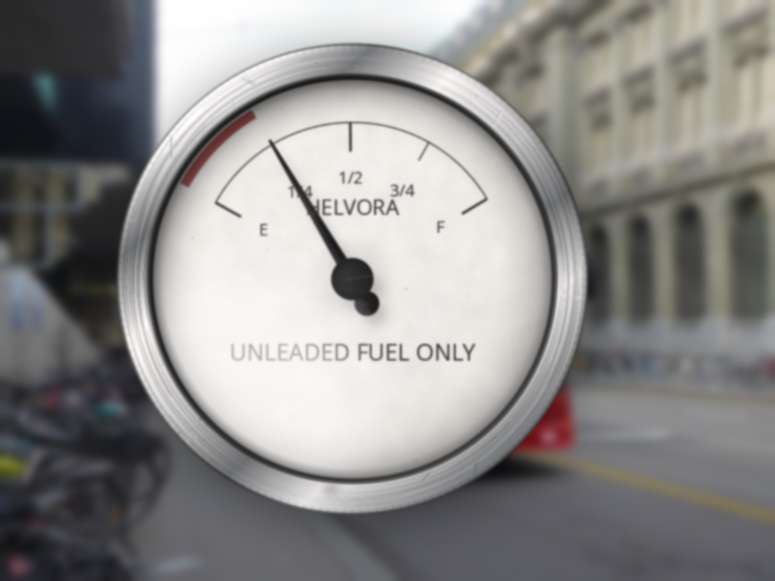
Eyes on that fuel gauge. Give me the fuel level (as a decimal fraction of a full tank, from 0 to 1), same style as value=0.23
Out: value=0.25
